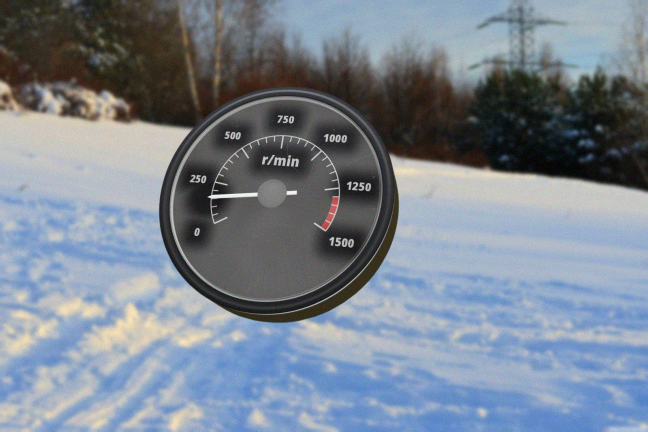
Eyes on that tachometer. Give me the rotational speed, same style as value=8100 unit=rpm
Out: value=150 unit=rpm
